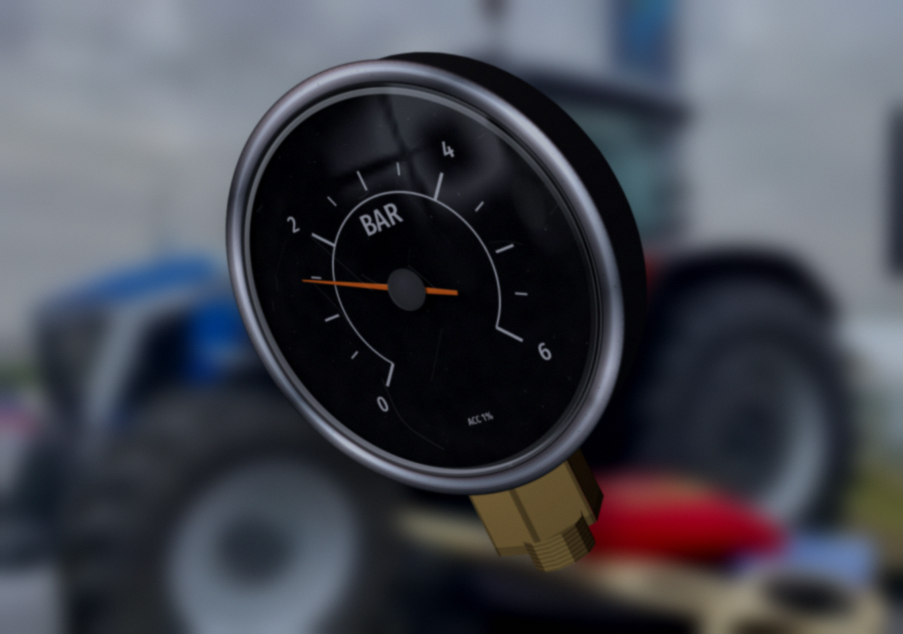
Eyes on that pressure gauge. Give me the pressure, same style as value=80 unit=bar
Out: value=1.5 unit=bar
